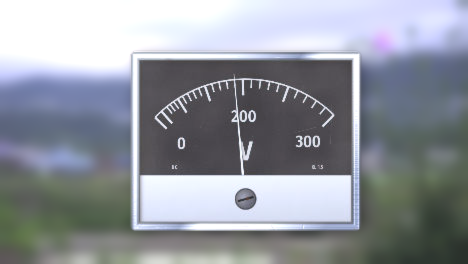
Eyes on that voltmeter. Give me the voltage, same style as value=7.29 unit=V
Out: value=190 unit=V
